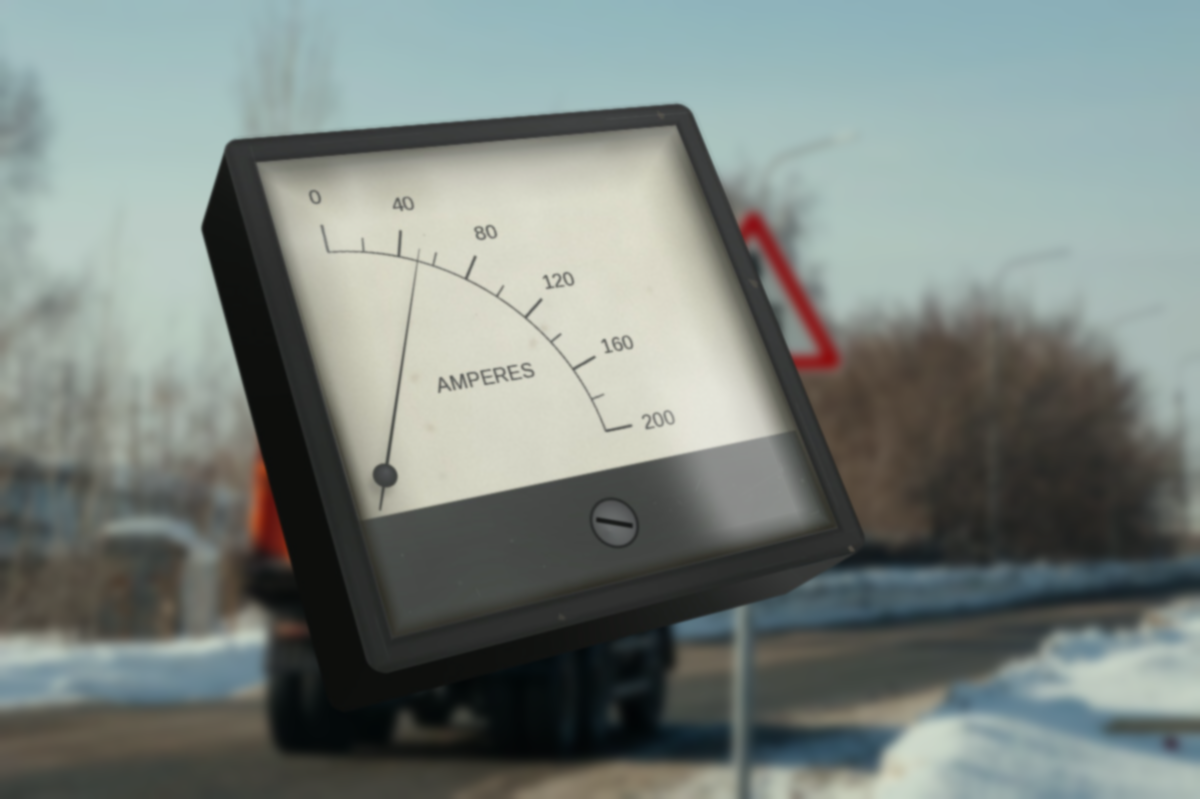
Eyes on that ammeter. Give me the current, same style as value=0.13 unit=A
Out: value=50 unit=A
